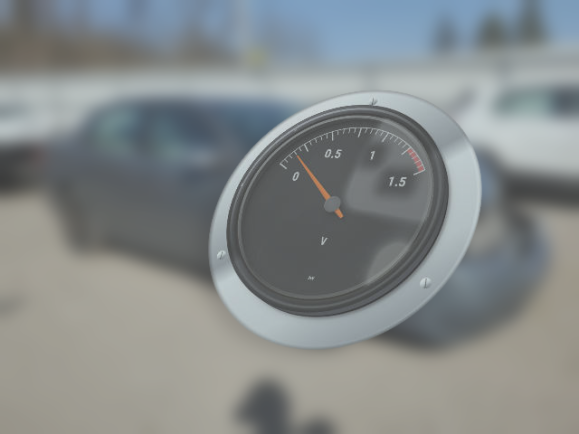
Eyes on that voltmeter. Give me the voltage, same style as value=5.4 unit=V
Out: value=0.15 unit=V
